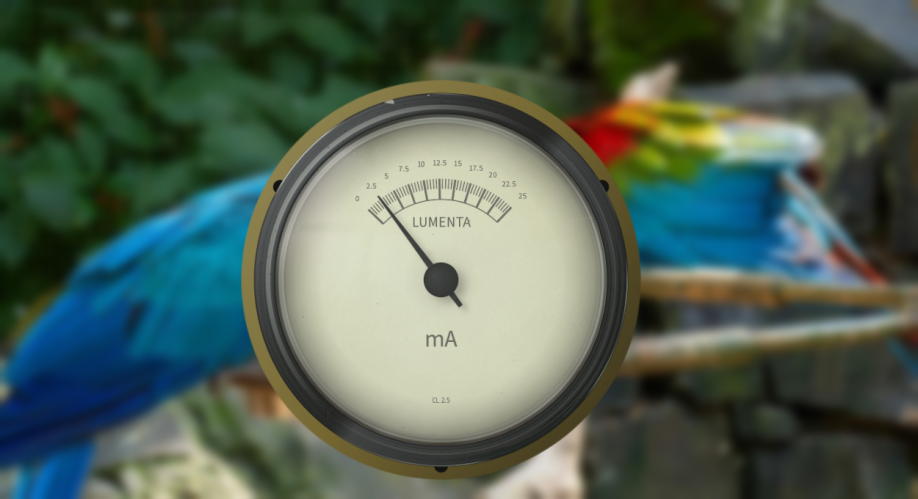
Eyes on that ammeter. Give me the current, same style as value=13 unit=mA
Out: value=2.5 unit=mA
